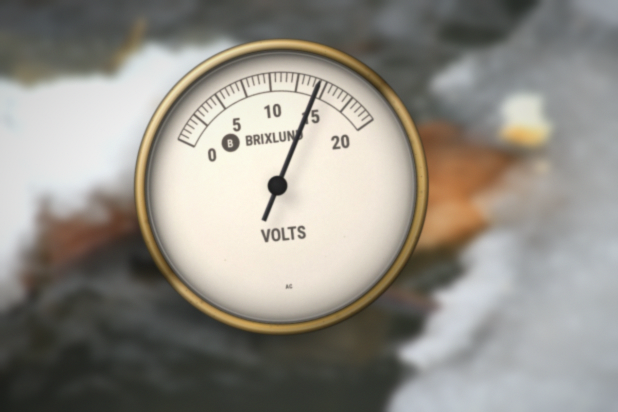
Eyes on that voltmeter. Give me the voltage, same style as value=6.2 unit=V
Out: value=14.5 unit=V
